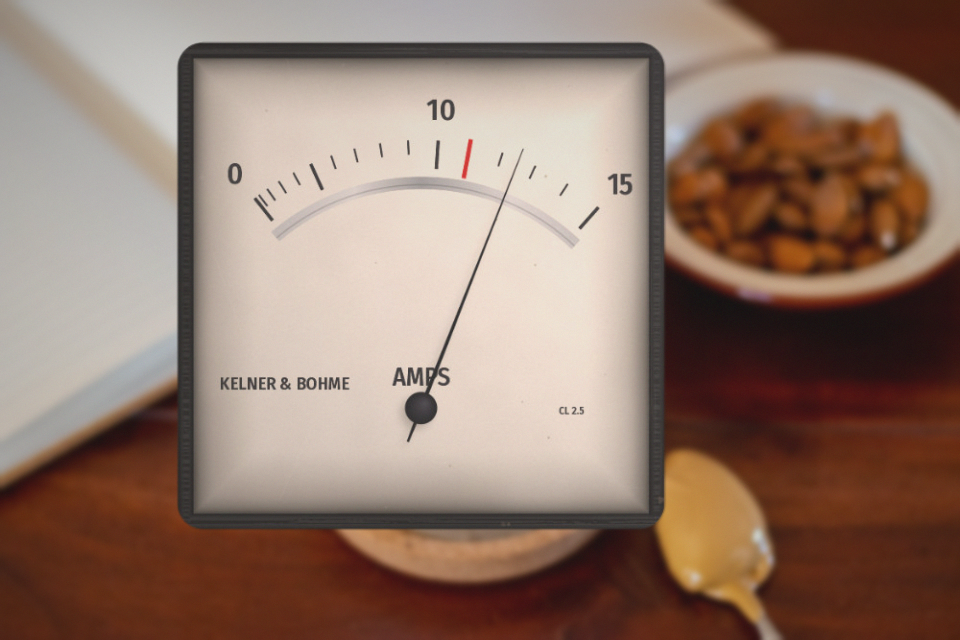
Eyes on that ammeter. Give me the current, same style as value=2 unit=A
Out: value=12.5 unit=A
